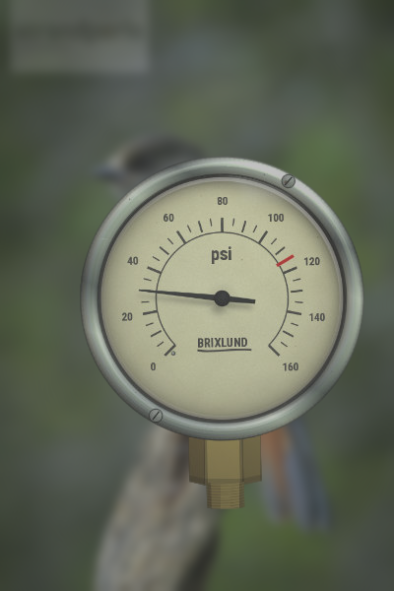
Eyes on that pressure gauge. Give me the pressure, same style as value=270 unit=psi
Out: value=30 unit=psi
